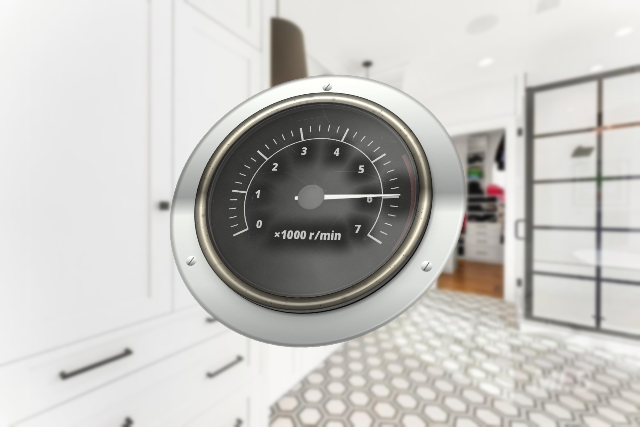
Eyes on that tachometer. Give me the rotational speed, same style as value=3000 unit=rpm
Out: value=6000 unit=rpm
